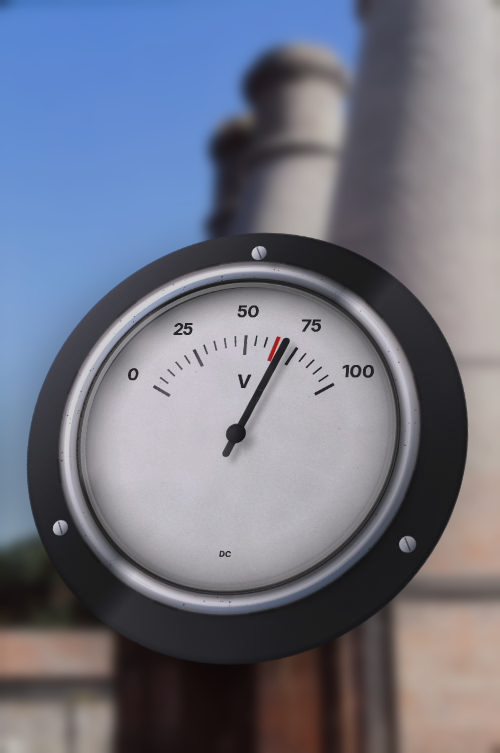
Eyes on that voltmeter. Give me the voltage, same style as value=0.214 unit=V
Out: value=70 unit=V
